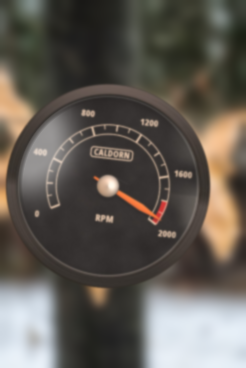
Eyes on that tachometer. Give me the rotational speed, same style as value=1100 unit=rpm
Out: value=1950 unit=rpm
